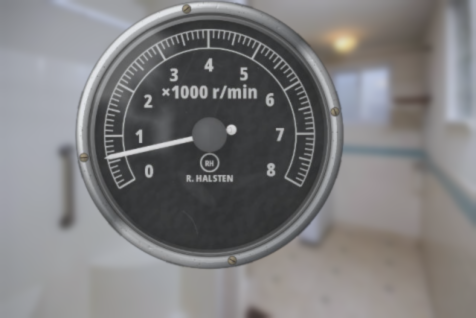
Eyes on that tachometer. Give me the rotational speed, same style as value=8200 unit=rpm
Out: value=600 unit=rpm
